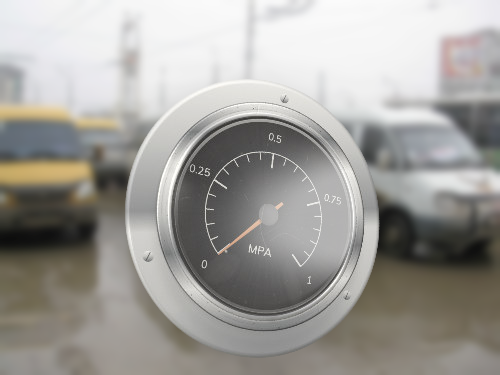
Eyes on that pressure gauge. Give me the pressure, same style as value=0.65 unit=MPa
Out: value=0 unit=MPa
